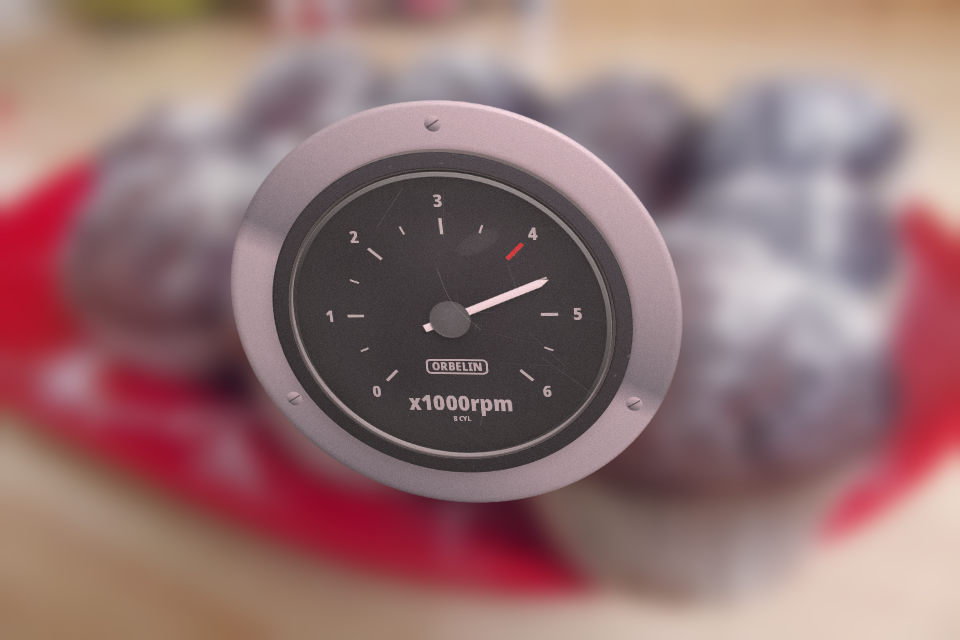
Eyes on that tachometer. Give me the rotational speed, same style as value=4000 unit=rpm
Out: value=4500 unit=rpm
